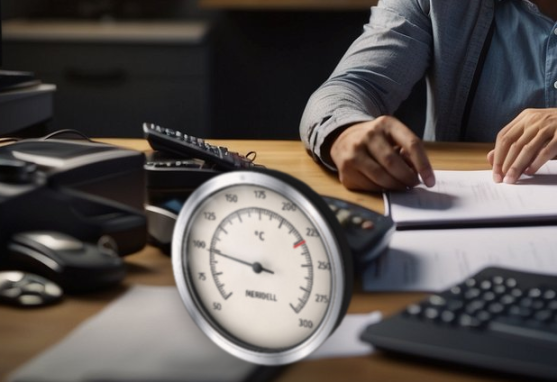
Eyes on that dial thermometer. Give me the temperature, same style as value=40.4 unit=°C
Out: value=100 unit=°C
